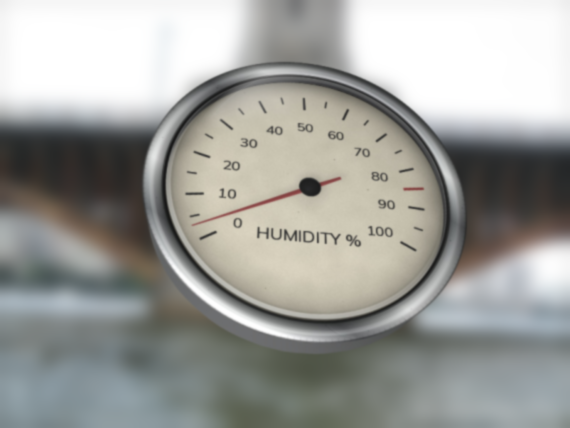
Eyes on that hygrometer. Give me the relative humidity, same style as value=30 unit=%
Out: value=2.5 unit=%
